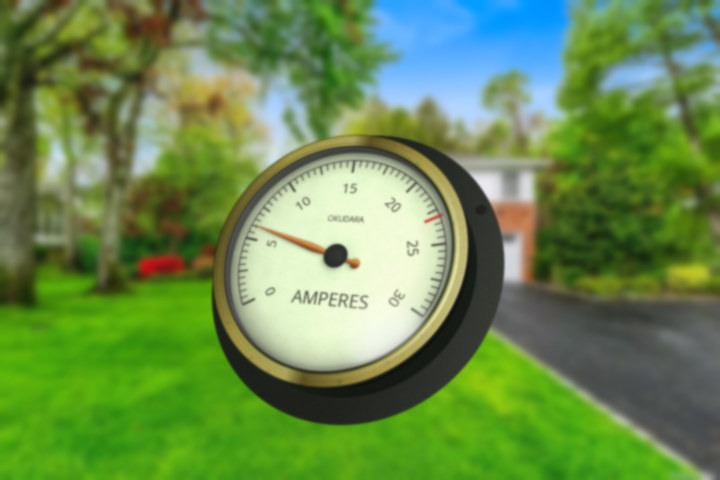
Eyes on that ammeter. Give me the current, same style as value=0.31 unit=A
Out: value=6 unit=A
